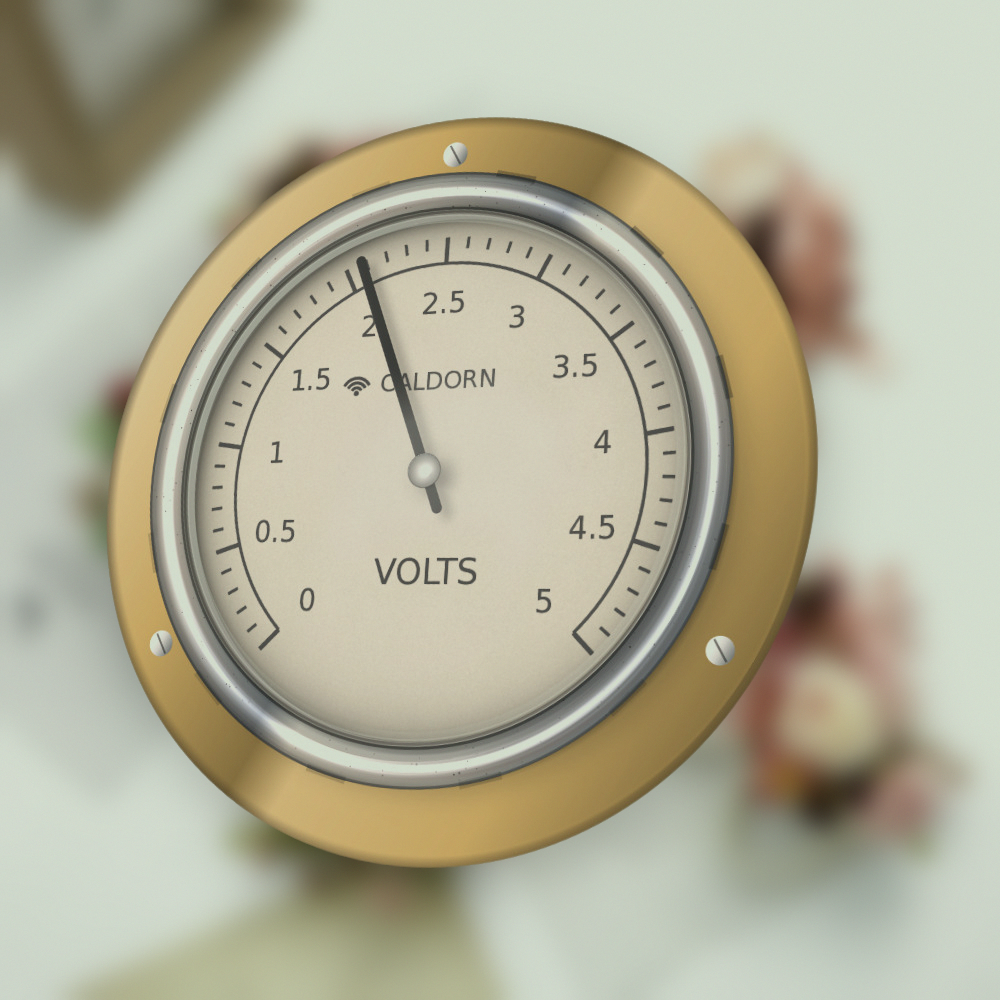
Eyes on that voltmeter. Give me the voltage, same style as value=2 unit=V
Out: value=2.1 unit=V
